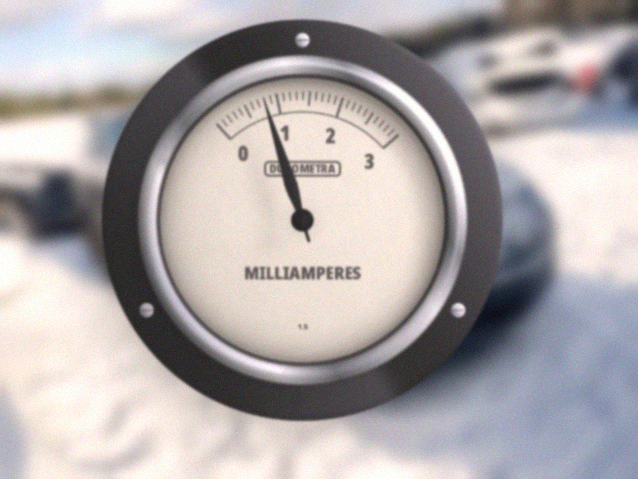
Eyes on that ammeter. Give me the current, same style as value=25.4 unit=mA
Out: value=0.8 unit=mA
